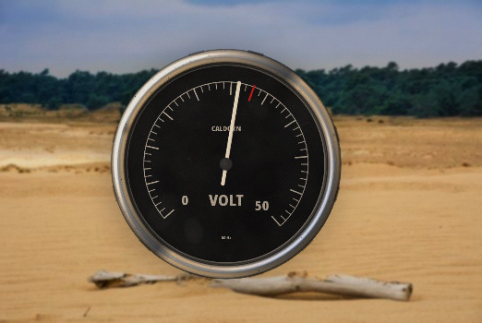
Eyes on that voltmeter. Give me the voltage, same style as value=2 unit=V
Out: value=26 unit=V
